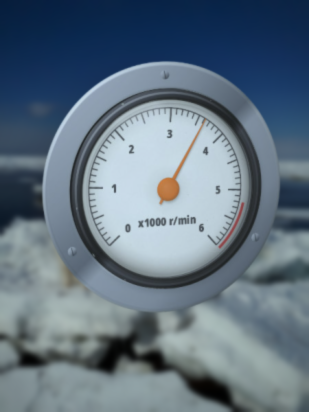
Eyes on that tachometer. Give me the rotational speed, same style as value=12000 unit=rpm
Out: value=3600 unit=rpm
